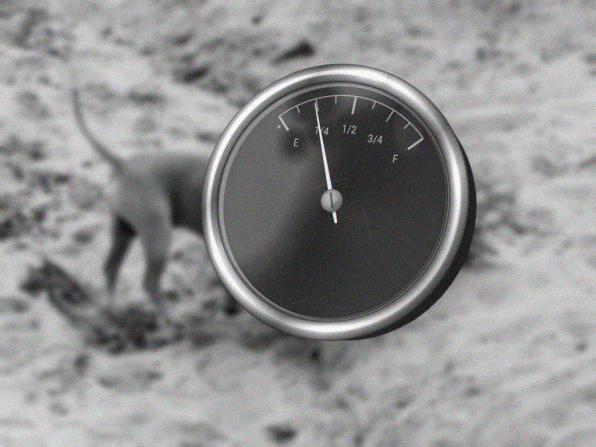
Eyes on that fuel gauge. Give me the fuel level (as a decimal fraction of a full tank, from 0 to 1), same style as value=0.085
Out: value=0.25
